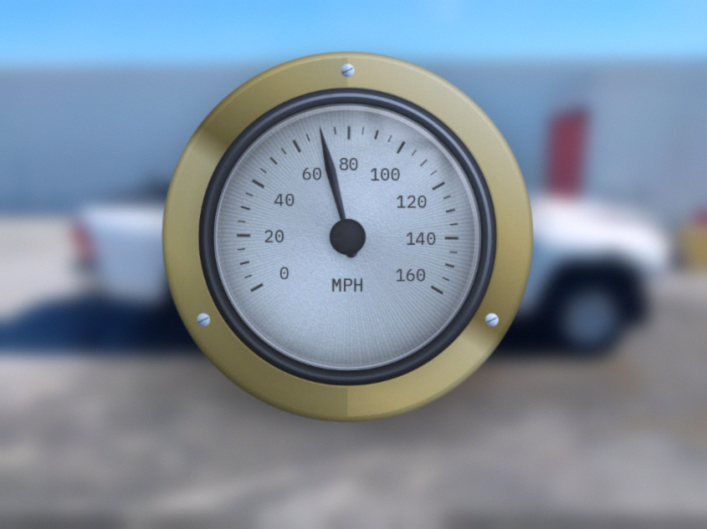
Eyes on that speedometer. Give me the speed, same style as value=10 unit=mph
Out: value=70 unit=mph
